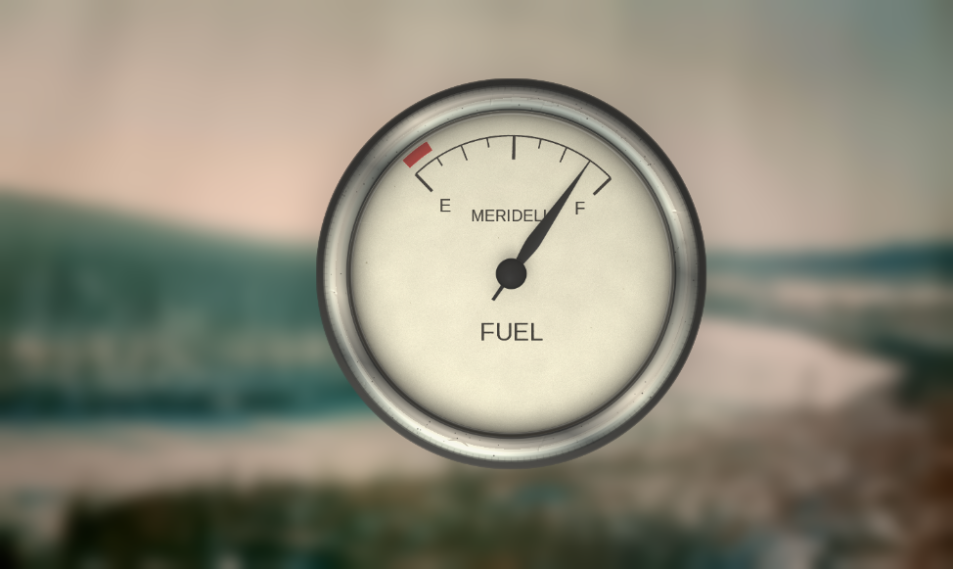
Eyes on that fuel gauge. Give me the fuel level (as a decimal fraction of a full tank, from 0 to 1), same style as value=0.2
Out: value=0.875
